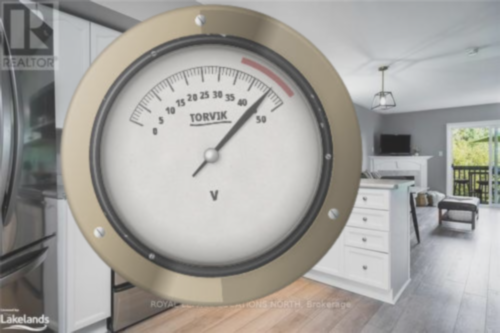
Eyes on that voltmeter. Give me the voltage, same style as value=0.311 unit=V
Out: value=45 unit=V
